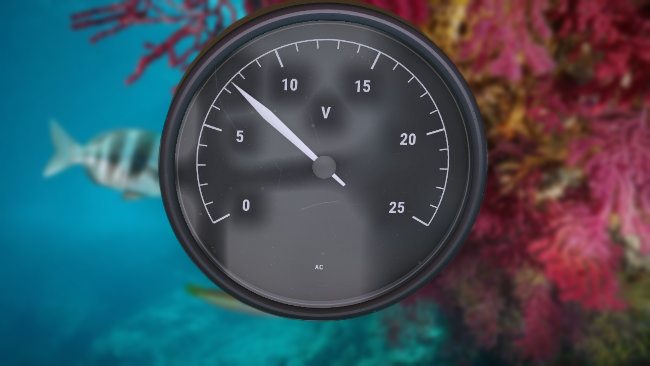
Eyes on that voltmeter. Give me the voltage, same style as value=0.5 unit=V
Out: value=7.5 unit=V
